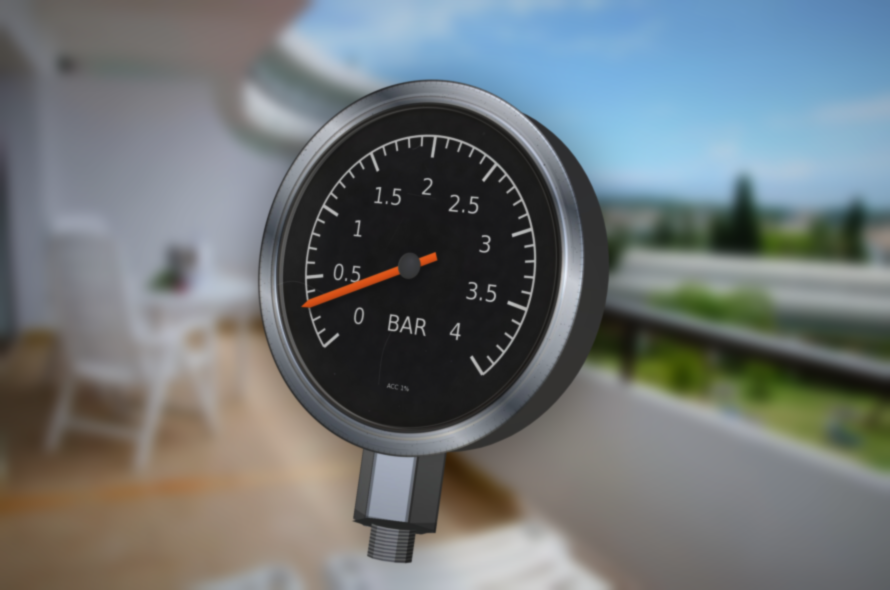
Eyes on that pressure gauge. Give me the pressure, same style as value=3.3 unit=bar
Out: value=0.3 unit=bar
